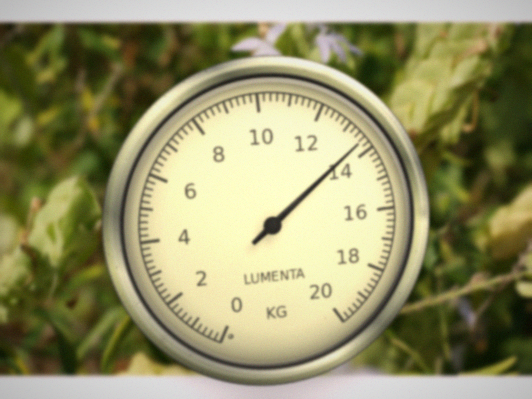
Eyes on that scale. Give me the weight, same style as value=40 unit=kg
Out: value=13.6 unit=kg
